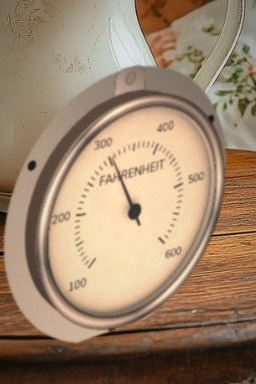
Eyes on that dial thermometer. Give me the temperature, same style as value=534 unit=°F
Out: value=300 unit=°F
